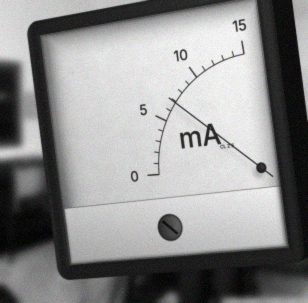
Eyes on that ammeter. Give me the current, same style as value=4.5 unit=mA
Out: value=7 unit=mA
